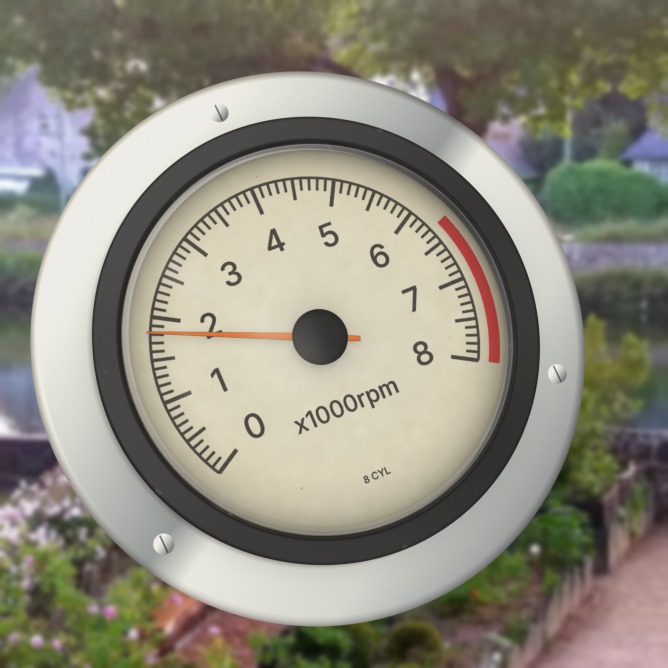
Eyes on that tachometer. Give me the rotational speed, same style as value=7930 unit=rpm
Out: value=1800 unit=rpm
